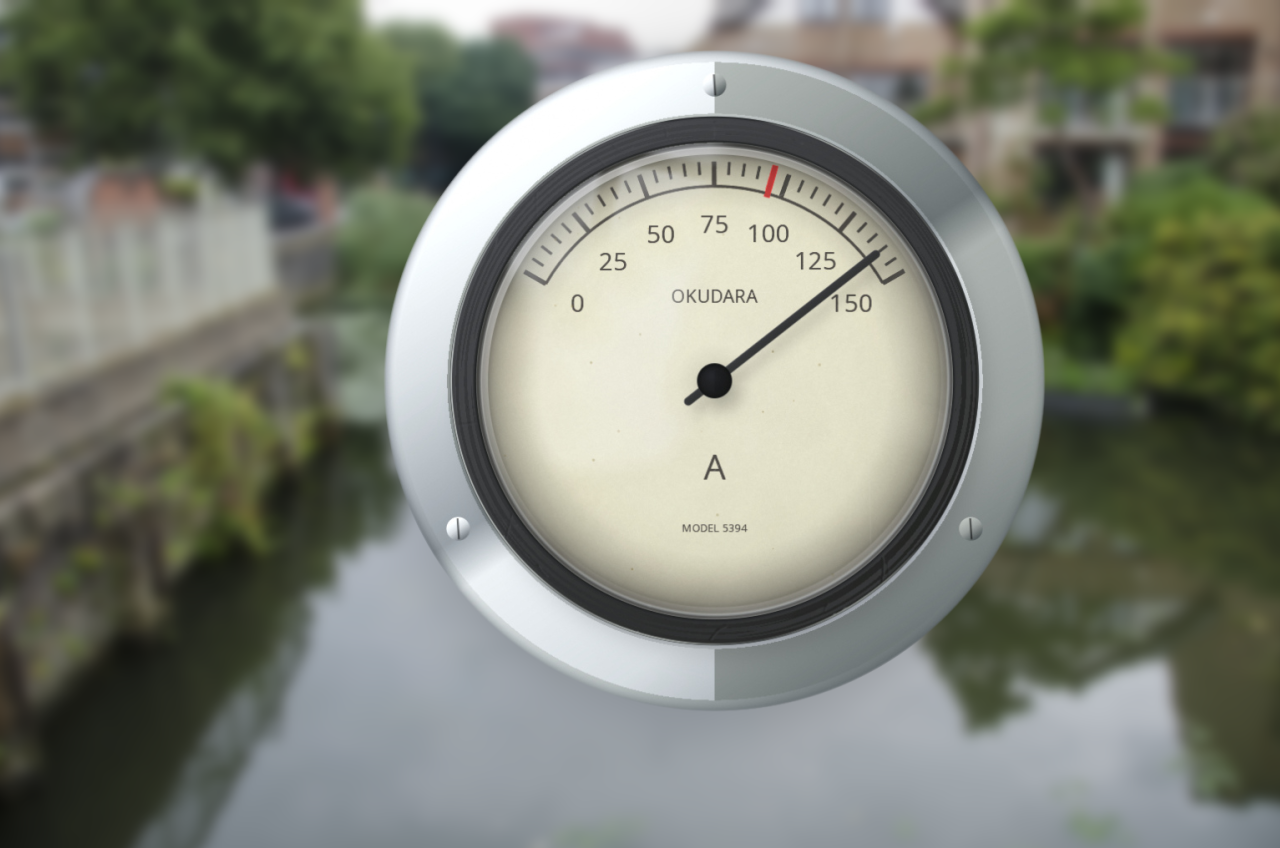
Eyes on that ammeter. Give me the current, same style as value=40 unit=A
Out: value=140 unit=A
